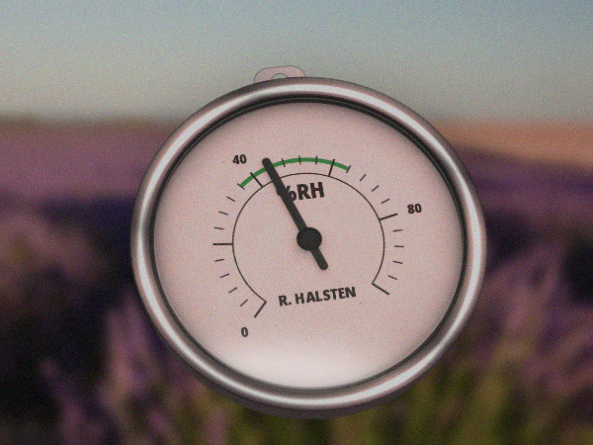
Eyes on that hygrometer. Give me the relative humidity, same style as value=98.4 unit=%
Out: value=44 unit=%
